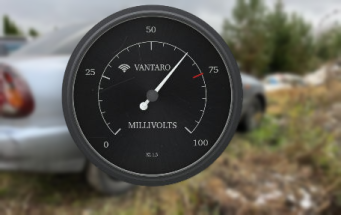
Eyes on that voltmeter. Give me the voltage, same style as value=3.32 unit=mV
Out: value=65 unit=mV
